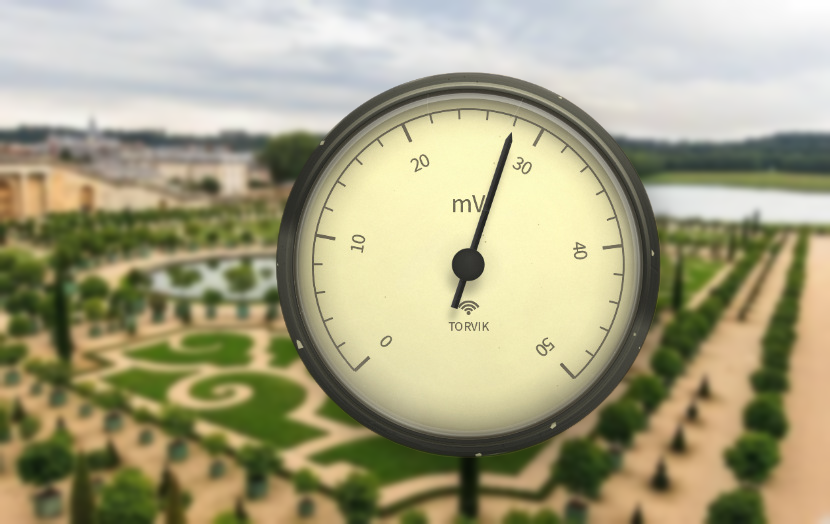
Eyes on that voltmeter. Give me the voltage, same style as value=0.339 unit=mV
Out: value=28 unit=mV
